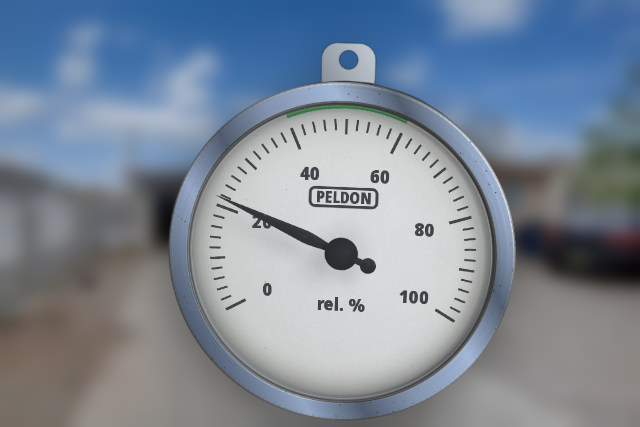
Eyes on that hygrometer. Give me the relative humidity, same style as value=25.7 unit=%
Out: value=22 unit=%
